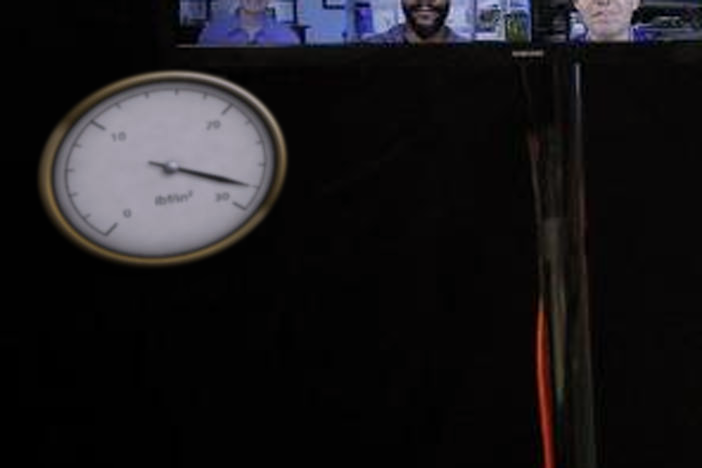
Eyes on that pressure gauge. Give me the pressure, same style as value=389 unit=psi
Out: value=28 unit=psi
